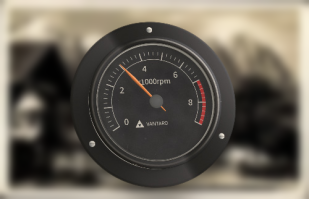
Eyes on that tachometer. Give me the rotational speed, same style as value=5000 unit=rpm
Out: value=3000 unit=rpm
